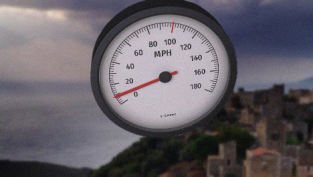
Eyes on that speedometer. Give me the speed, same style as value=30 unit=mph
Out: value=10 unit=mph
